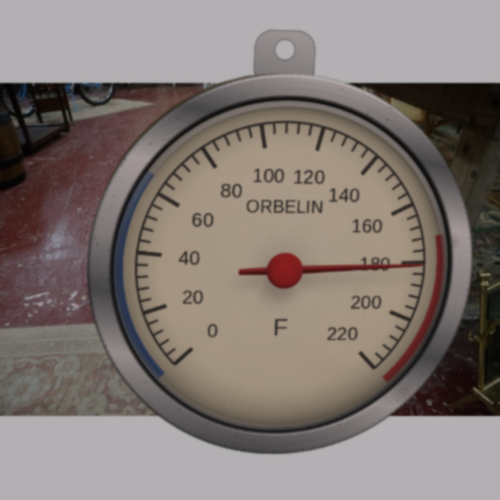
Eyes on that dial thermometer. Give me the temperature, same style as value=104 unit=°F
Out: value=180 unit=°F
